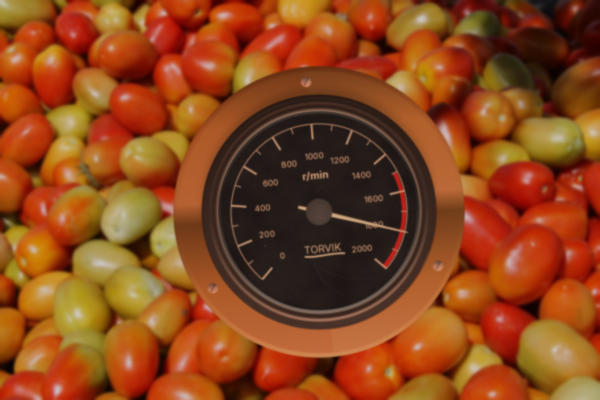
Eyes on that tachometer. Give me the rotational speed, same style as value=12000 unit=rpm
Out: value=1800 unit=rpm
